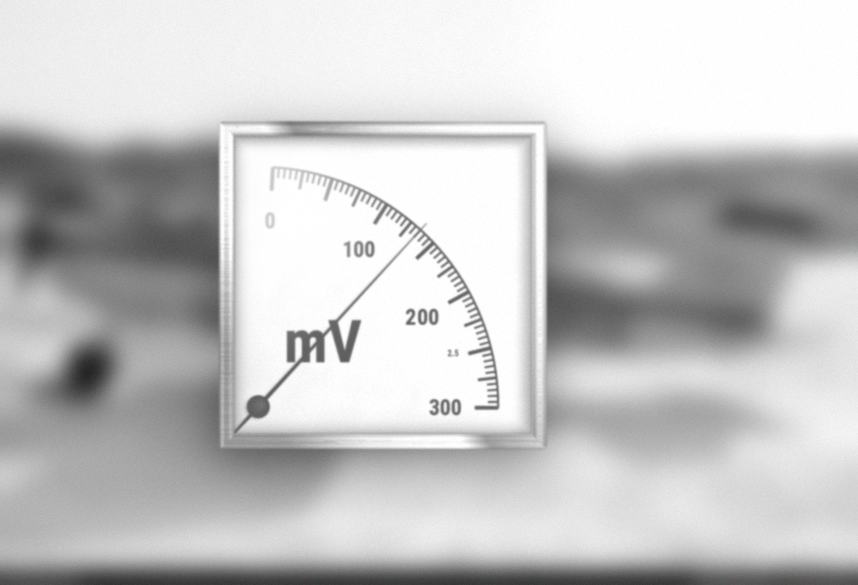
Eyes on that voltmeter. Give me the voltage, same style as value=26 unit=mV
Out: value=135 unit=mV
